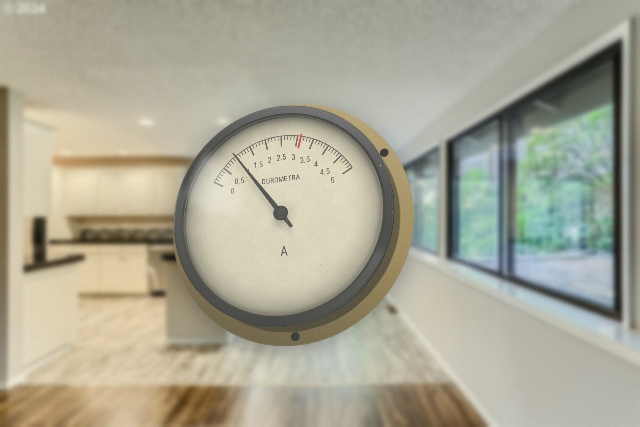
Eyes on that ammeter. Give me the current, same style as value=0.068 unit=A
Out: value=1 unit=A
